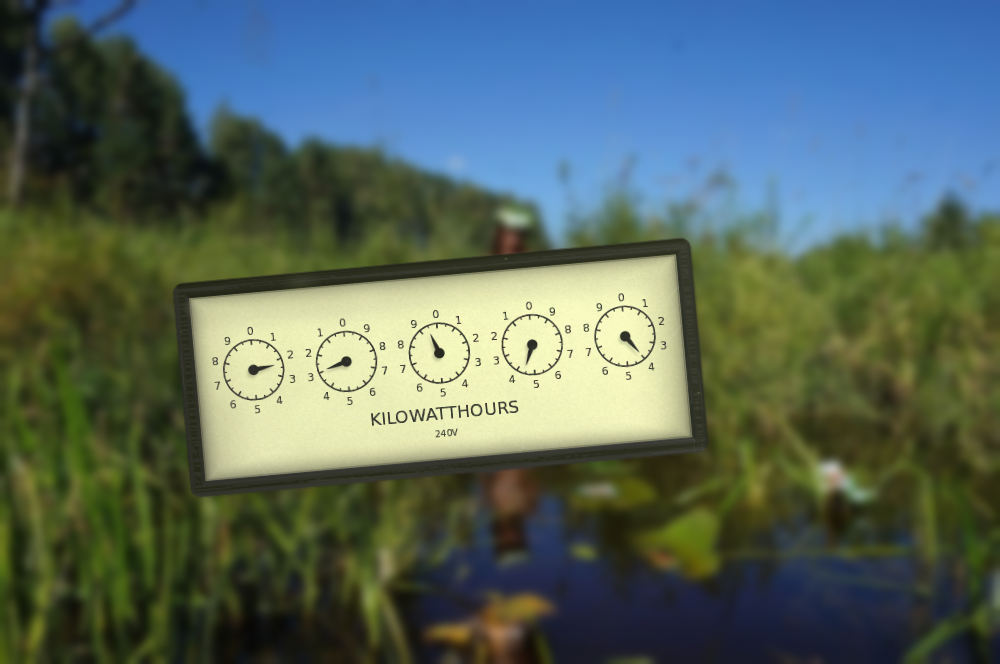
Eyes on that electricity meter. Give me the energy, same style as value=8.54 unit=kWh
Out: value=22944 unit=kWh
